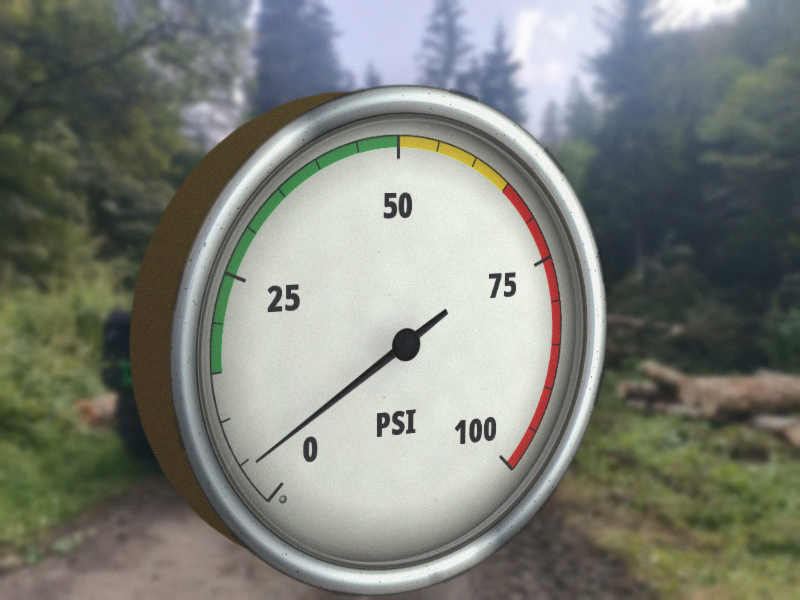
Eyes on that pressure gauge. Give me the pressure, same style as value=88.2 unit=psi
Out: value=5 unit=psi
